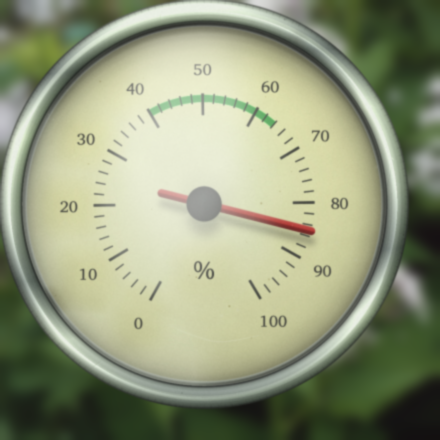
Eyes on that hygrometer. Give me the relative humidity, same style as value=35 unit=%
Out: value=85 unit=%
